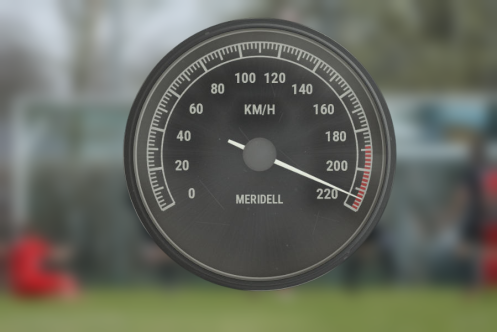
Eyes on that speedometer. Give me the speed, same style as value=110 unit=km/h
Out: value=214 unit=km/h
